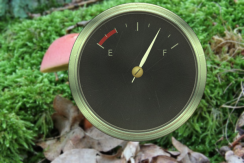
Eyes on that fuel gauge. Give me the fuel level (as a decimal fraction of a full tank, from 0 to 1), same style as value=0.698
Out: value=0.75
